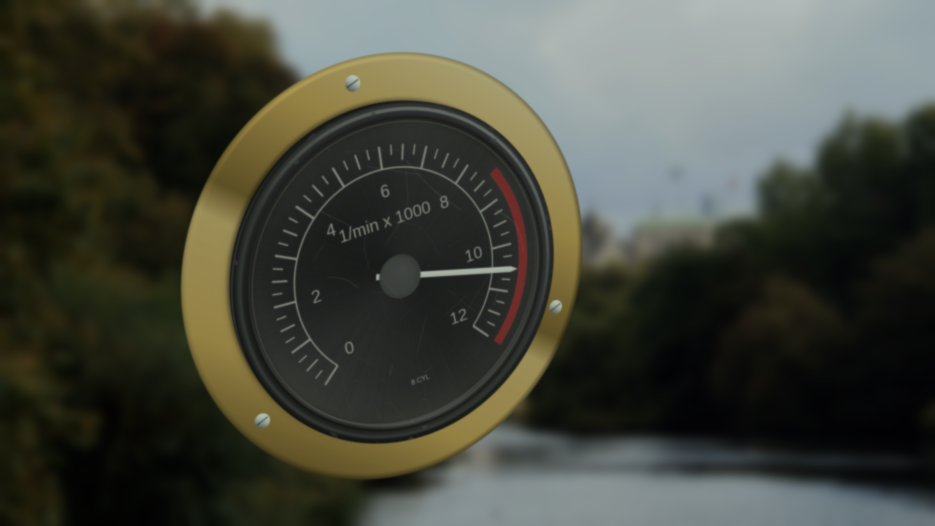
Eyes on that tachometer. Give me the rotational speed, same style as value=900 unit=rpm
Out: value=10500 unit=rpm
